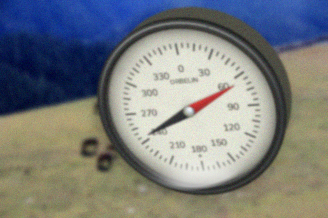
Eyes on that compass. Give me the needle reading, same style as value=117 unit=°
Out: value=65 unit=°
